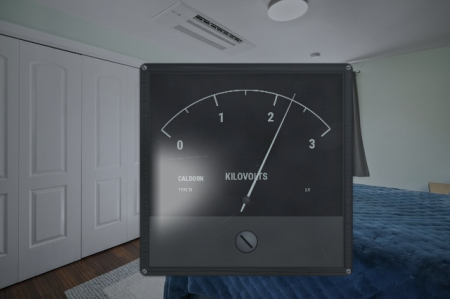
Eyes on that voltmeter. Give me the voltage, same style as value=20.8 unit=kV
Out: value=2.25 unit=kV
